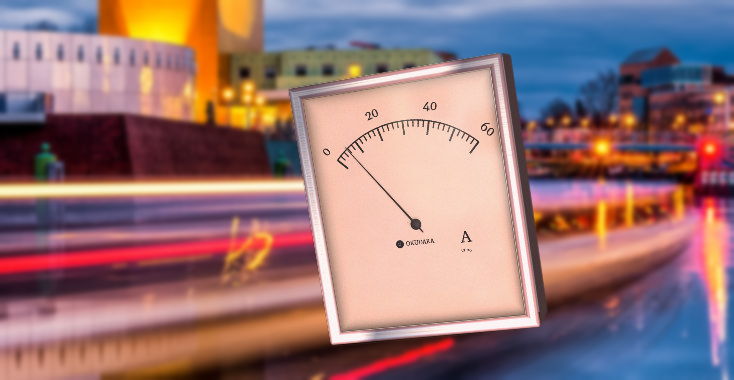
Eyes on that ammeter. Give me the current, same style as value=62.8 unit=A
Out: value=6 unit=A
